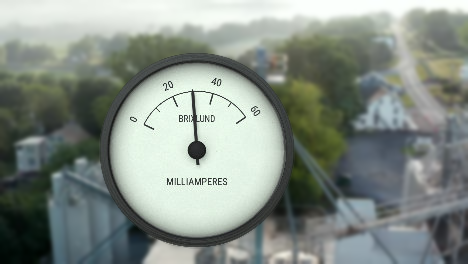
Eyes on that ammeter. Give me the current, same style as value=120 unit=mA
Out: value=30 unit=mA
